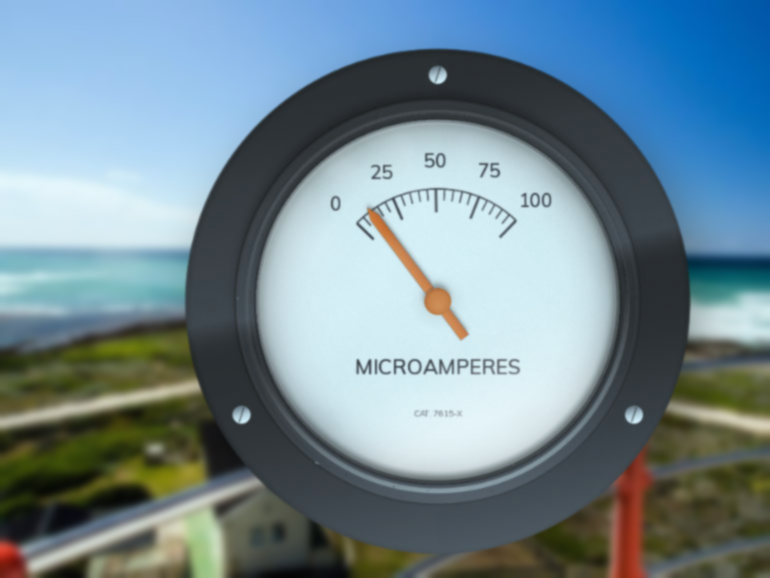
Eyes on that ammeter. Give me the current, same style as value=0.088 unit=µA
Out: value=10 unit=µA
